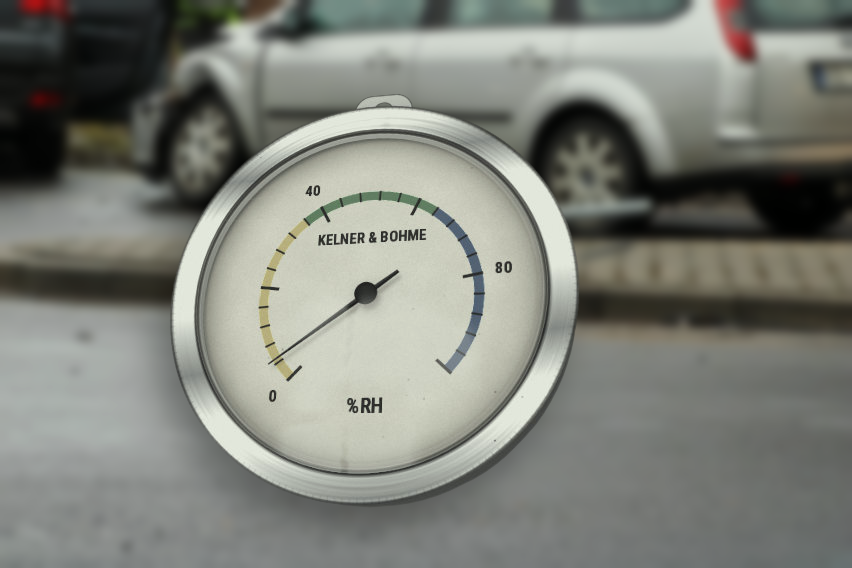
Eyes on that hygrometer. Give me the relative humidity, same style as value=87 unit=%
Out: value=4 unit=%
